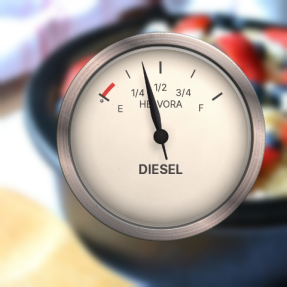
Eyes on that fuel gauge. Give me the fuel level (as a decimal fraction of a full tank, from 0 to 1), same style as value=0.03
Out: value=0.375
